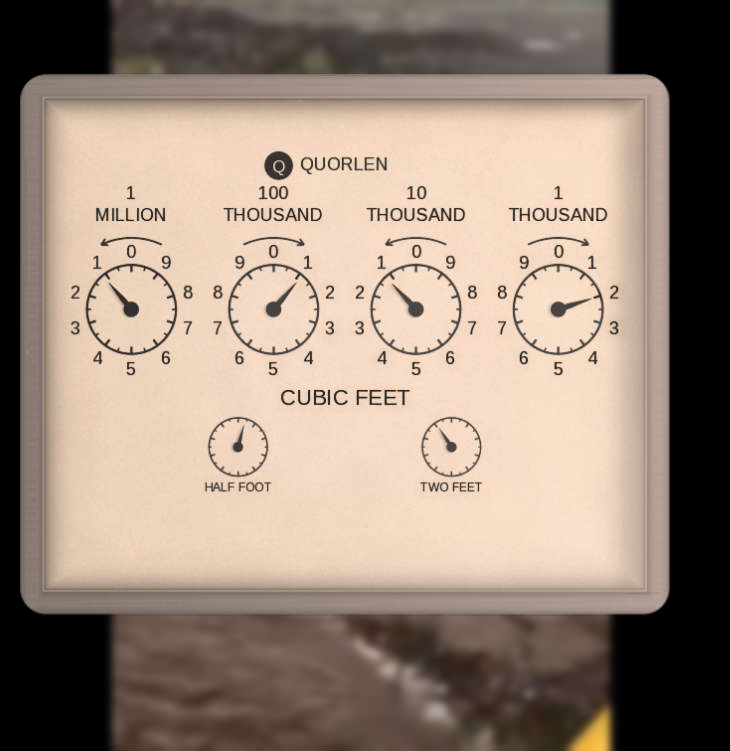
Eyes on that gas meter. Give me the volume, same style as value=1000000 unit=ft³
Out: value=111200 unit=ft³
